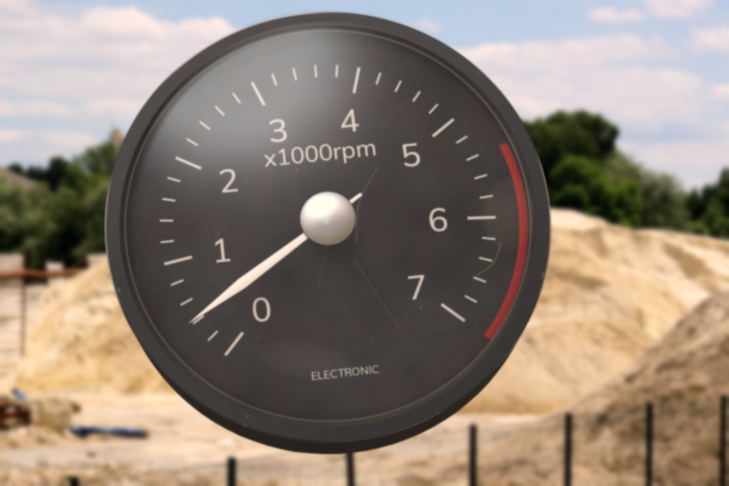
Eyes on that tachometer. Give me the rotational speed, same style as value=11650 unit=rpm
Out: value=400 unit=rpm
